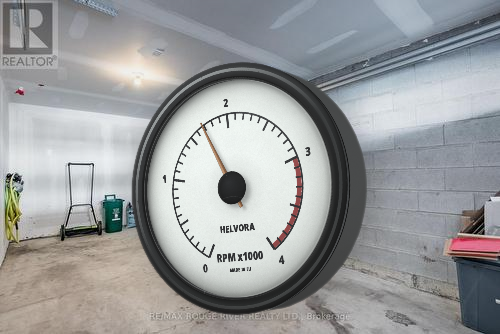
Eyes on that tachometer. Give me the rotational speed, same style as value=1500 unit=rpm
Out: value=1700 unit=rpm
